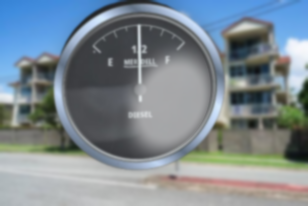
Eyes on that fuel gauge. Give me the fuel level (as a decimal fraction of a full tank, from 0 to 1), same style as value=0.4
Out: value=0.5
